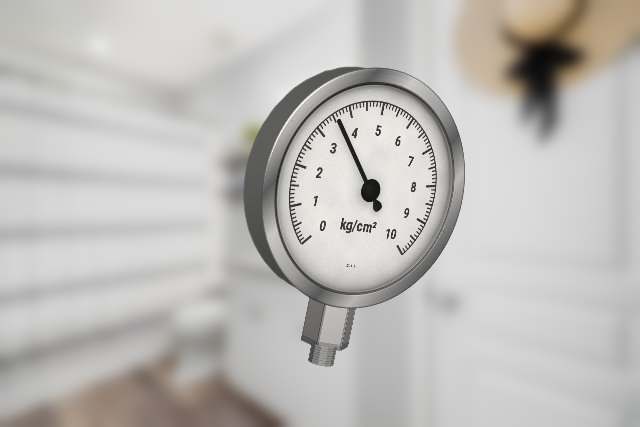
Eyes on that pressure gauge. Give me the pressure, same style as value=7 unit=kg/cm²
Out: value=3.5 unit=kg/cm²
